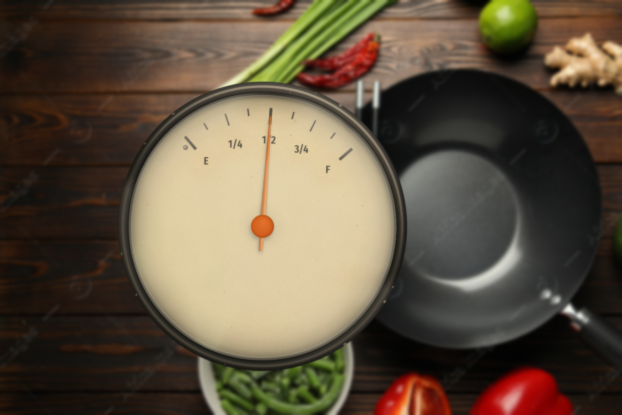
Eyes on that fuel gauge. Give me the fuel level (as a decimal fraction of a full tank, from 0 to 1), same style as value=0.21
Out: value=0.5
